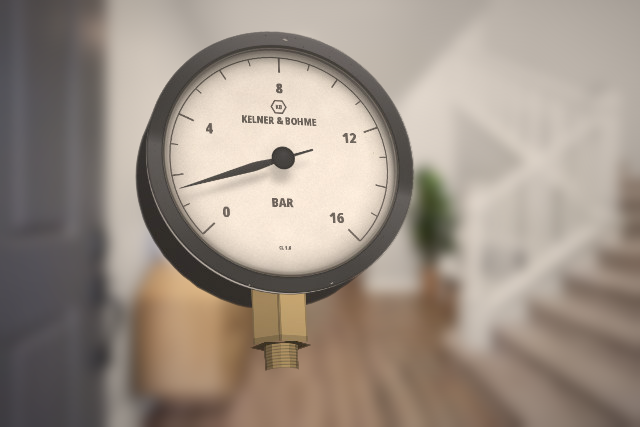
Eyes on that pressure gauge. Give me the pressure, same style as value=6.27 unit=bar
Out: value=1.5 unit=bar
